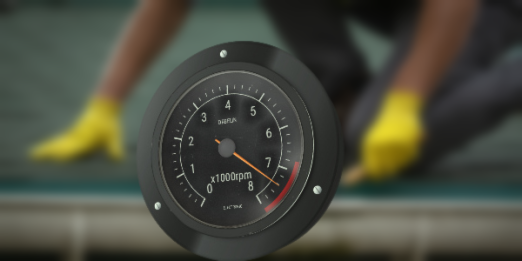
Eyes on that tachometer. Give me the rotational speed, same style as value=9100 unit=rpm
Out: value=7400 unit=rpm
